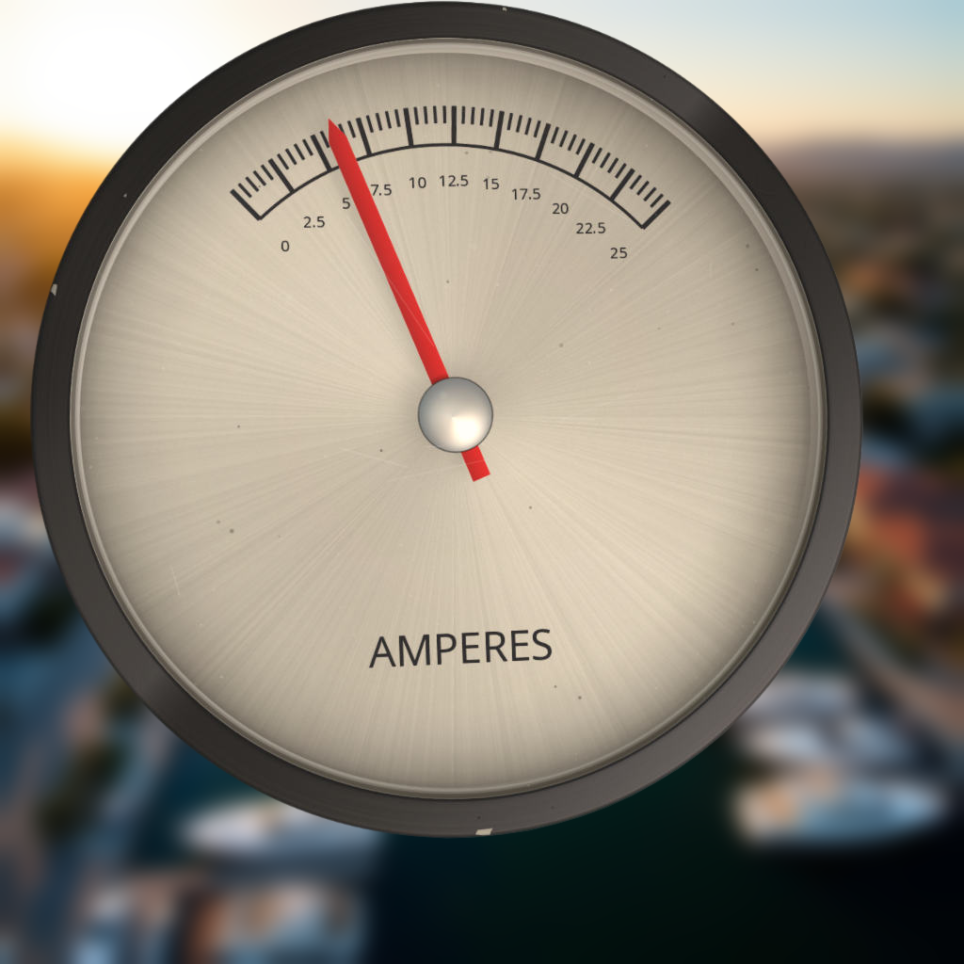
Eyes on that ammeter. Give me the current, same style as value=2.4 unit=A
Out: value=6 unit=A
